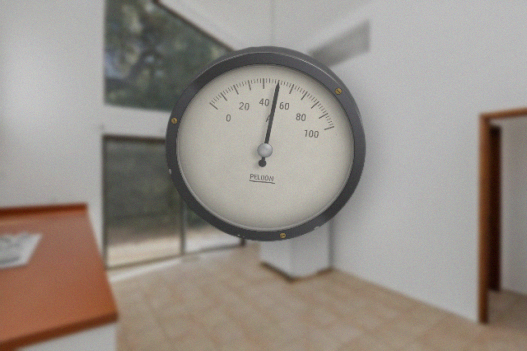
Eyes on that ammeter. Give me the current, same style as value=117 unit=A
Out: value=50 unit=A
